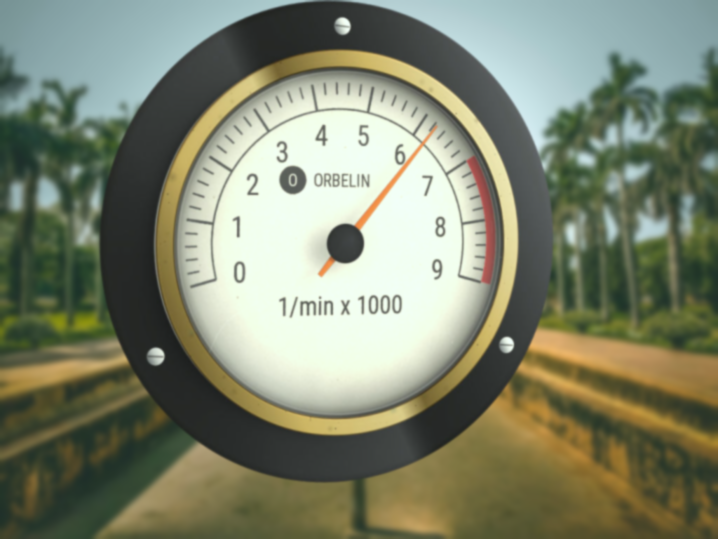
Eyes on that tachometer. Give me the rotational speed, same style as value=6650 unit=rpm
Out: value=6200 unit=rpm
